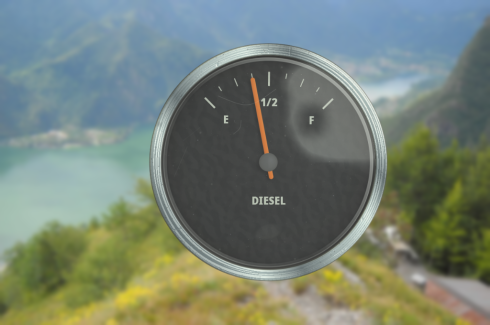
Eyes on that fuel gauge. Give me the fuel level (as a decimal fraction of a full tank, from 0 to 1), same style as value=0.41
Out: value=0.375
